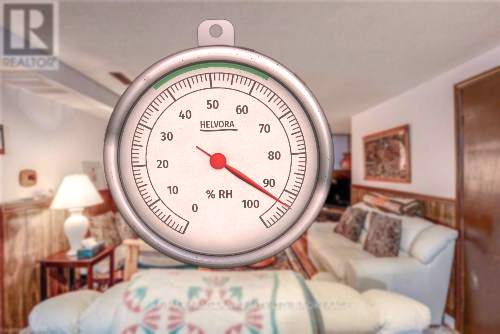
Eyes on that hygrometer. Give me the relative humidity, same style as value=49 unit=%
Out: value=93 unit=%
